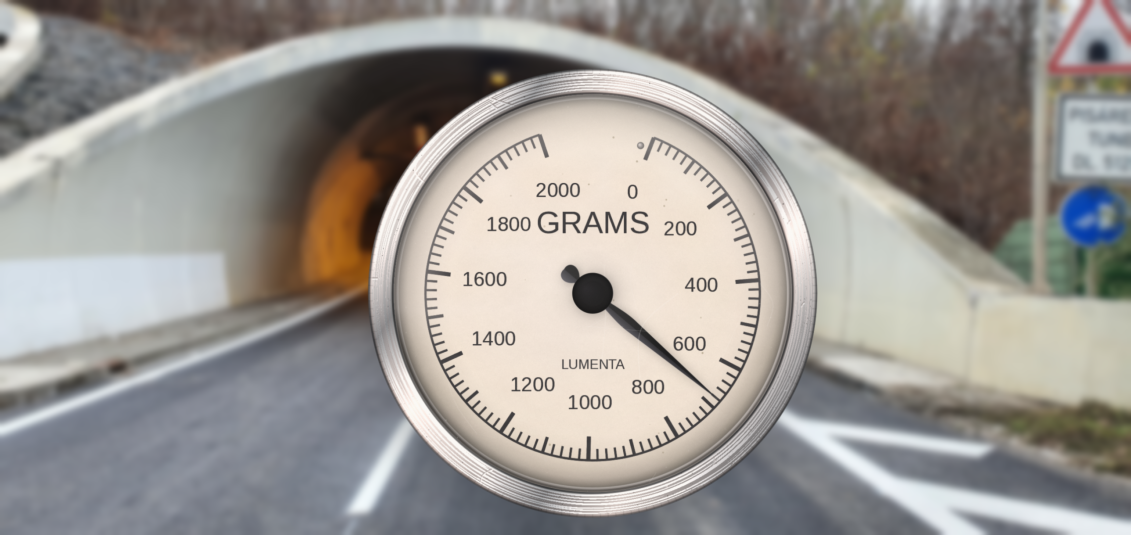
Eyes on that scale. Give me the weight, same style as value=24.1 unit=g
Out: value=680 unit=g
